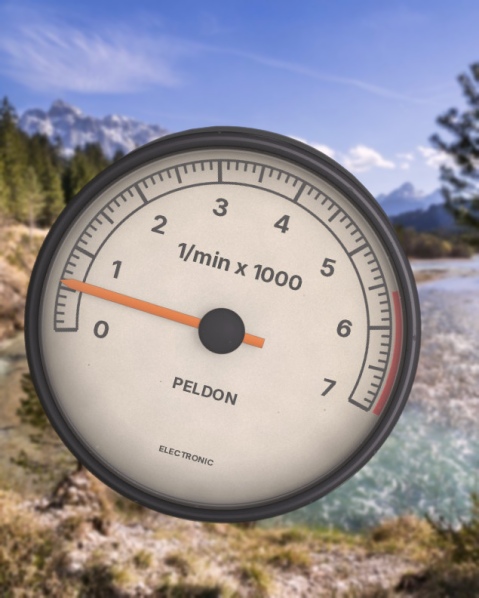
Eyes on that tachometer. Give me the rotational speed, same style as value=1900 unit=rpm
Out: value=600 unit=rpm
